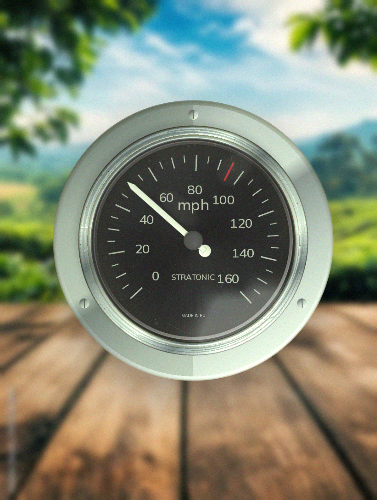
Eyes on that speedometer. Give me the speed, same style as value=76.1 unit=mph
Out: value=50 unit=mph
